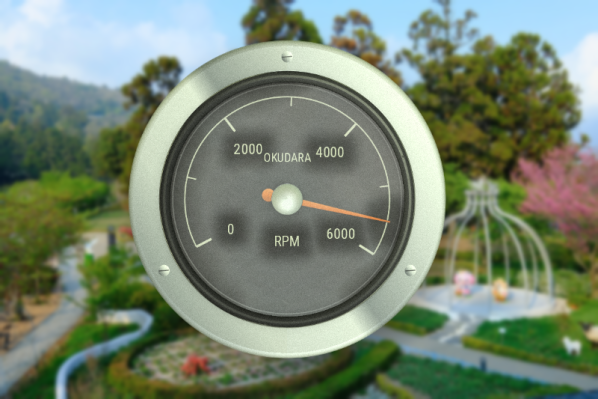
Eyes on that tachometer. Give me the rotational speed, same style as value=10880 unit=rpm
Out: value=5500 unit=rpm
